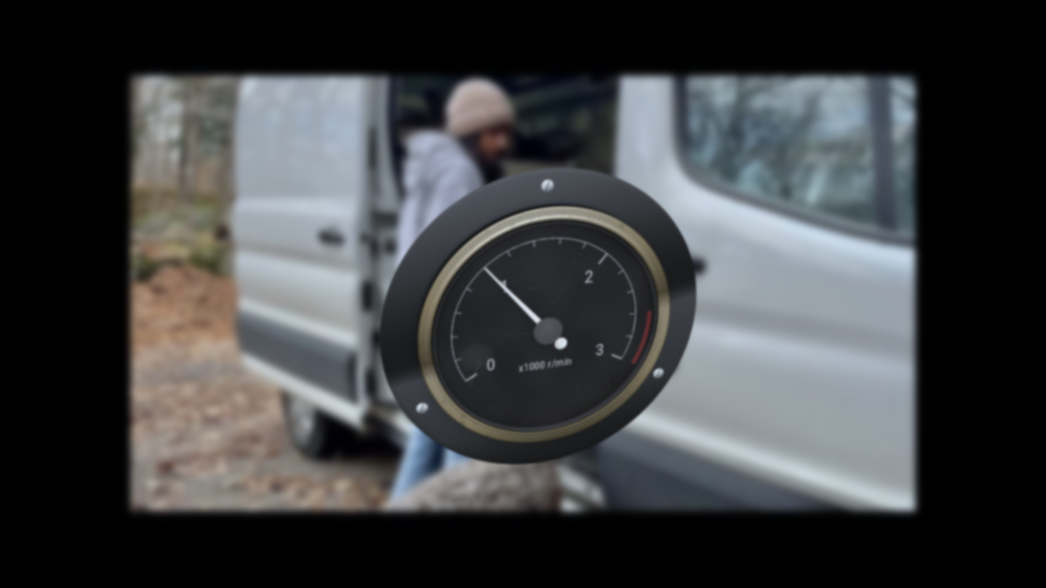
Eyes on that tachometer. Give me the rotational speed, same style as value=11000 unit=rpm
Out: value=1000 unit=rpm
